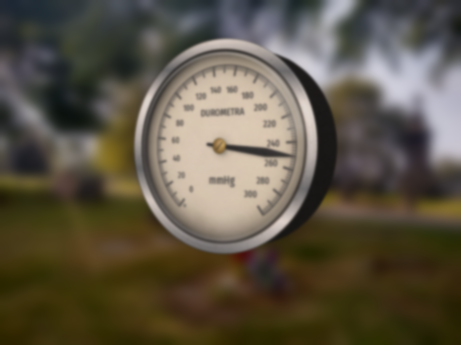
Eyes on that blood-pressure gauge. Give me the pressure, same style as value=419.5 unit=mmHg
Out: value=250 unit=mmHg
